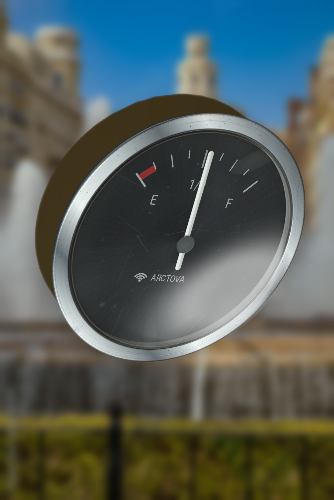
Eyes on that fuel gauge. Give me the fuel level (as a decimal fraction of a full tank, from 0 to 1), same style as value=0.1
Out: value=0.5
